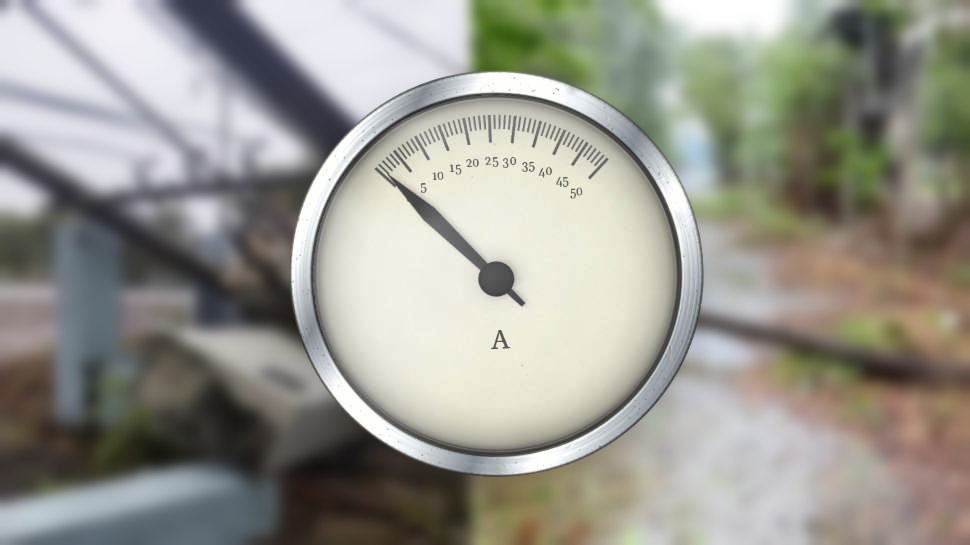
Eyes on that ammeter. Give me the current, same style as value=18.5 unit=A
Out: value=1 unit=A
